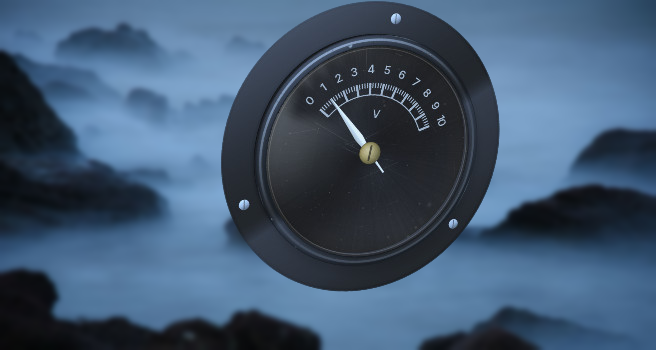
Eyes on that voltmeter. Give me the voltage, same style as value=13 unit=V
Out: value=1 unit=V
